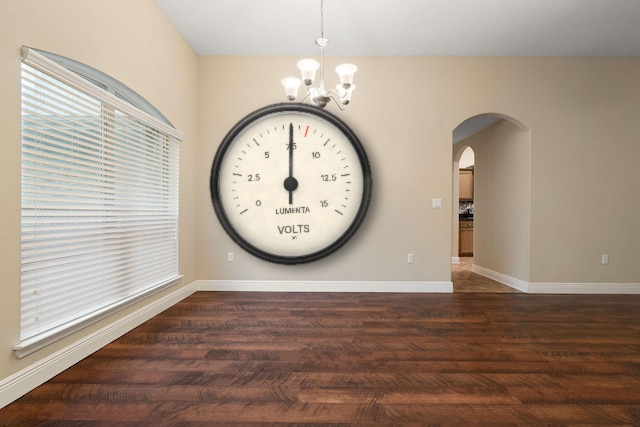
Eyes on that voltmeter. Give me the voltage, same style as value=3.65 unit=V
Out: value=7.5 unit=V
